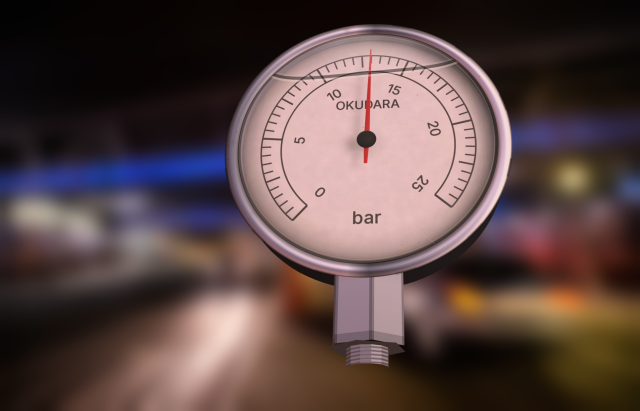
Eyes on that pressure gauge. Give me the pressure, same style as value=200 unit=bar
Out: value=13 unit=bar
